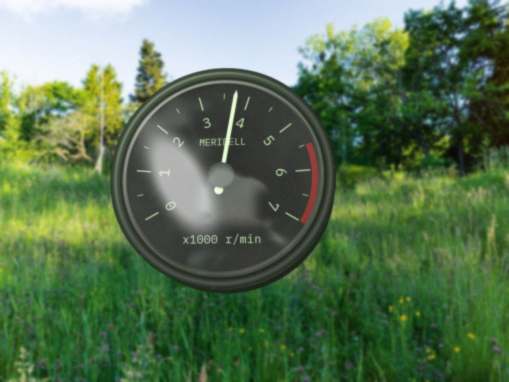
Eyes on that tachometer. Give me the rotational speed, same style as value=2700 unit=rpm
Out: value=3750 unit=rpm
